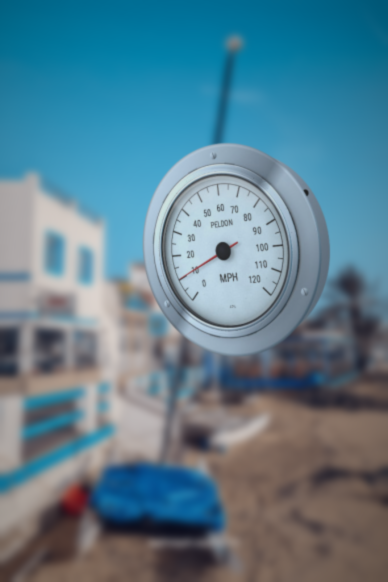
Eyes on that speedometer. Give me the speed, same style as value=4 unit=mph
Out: value=10 unit=mph
